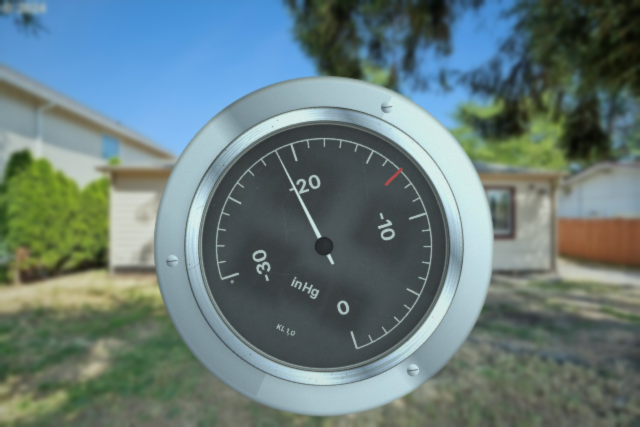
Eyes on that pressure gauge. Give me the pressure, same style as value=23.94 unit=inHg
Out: value=-21 unit=inHg
